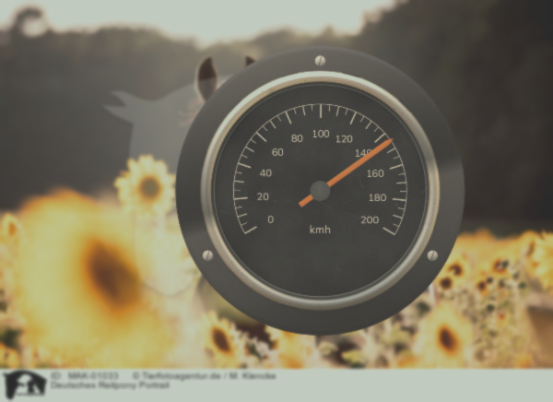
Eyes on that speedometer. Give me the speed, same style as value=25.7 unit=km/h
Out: value=145 unit=km/h
